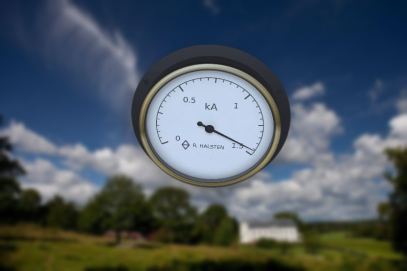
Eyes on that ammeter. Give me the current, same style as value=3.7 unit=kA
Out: value=1.45 unit=kA
